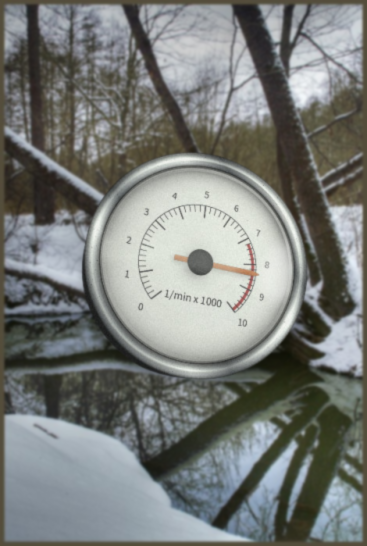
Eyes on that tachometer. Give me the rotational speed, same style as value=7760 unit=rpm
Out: value=8400 unit=rpm
